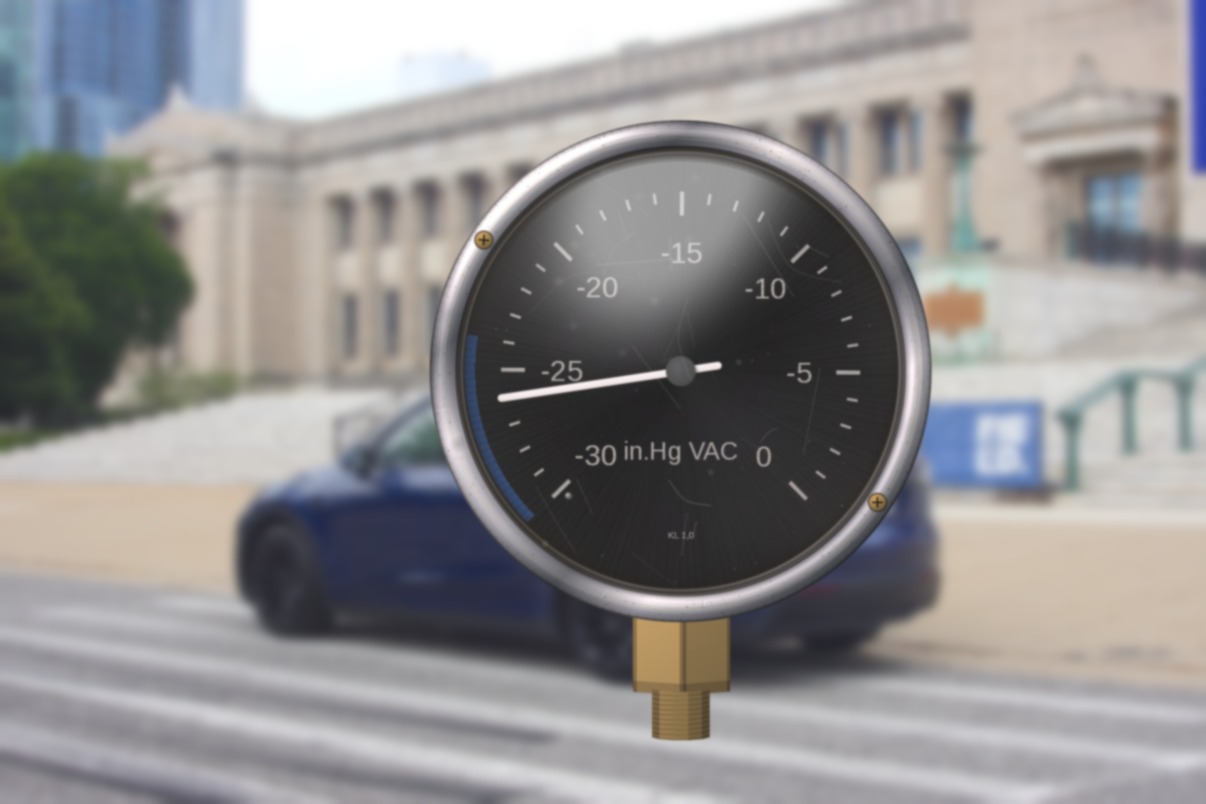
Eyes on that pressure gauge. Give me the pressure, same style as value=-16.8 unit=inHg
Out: value=-26 unit=inHg
